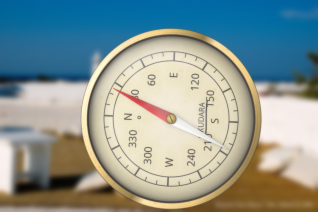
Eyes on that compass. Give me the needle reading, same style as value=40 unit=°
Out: value=25 unit=°
